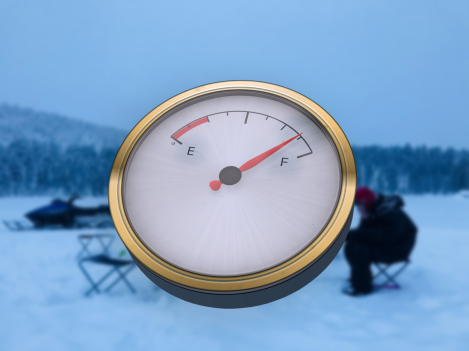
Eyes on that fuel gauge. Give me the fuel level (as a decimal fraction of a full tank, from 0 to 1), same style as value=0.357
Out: value=0.875
